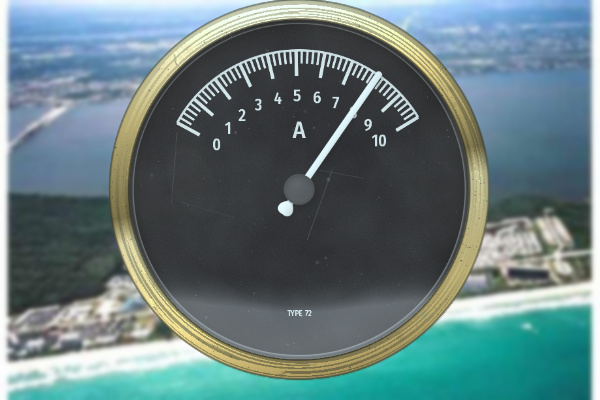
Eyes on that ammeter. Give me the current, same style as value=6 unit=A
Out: value=8 unit=A
